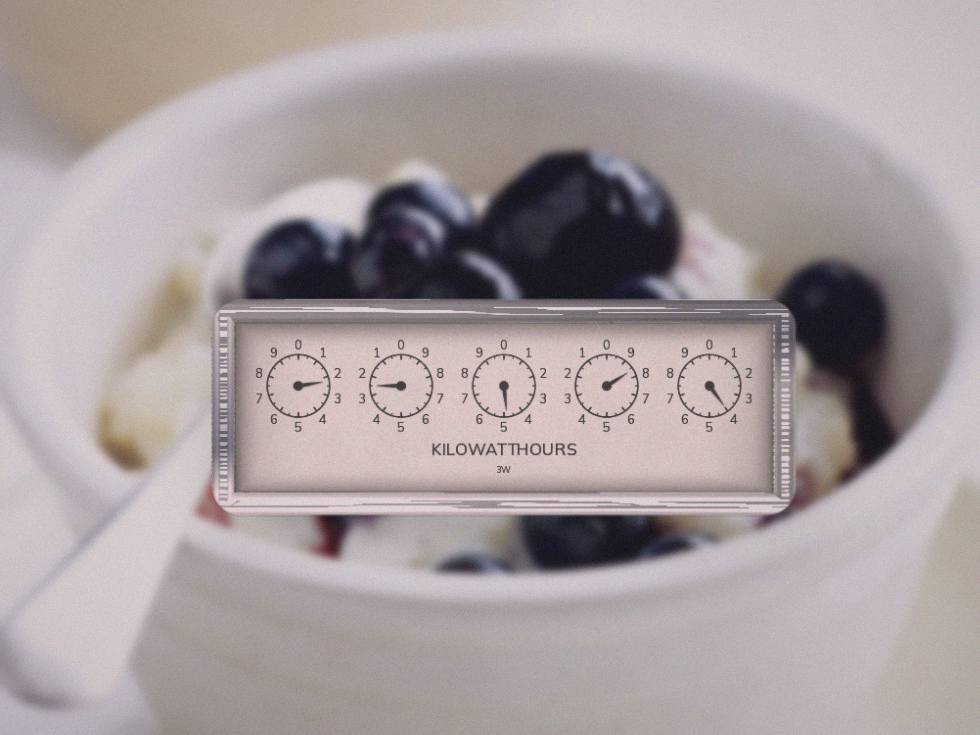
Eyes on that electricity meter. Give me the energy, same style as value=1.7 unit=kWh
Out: value=22484 unit=kWh
